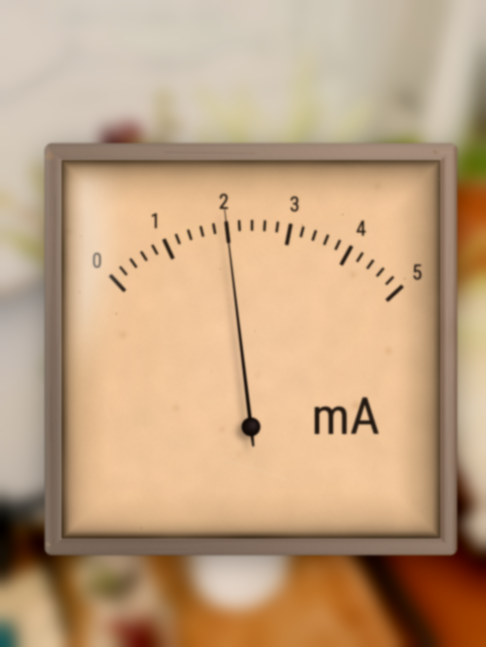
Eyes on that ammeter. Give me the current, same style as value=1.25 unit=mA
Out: value=2 unit=mA
